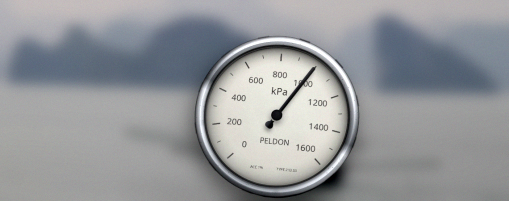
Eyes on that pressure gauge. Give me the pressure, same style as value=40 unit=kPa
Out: value=1000 unit=kPa
